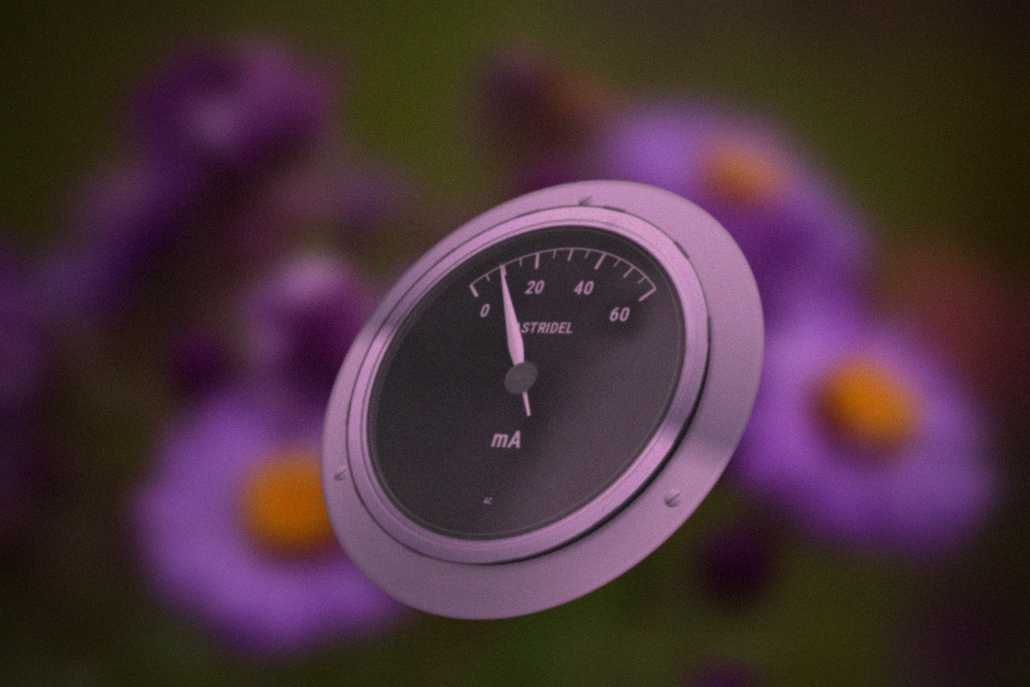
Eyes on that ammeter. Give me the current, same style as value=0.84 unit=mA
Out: value=10 unit=mA
